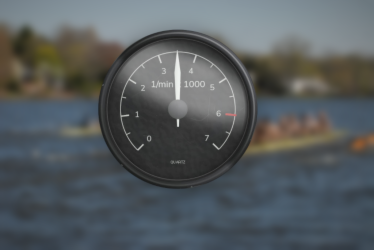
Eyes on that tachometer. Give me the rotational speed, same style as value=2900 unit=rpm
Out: value=3500 unit=rpm
